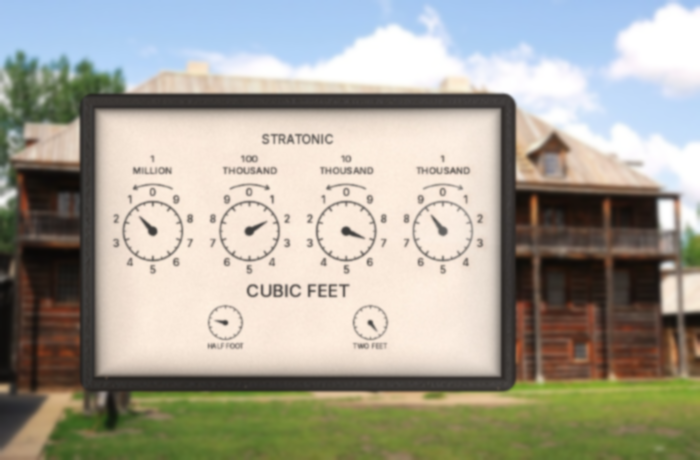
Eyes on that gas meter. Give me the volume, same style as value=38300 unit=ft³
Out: value=116900 unit=ft³
